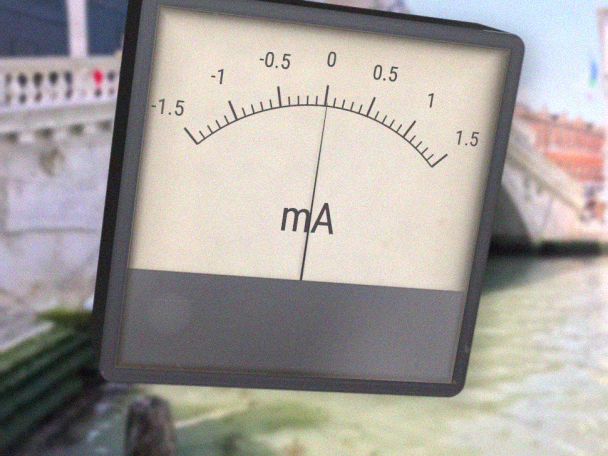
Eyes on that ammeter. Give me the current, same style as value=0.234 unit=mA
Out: value=0 unit=mA
